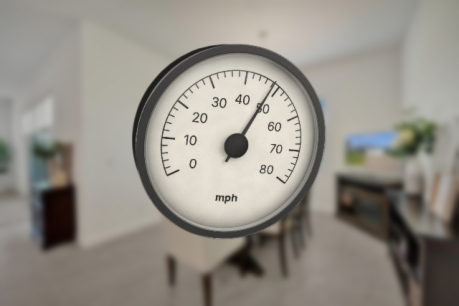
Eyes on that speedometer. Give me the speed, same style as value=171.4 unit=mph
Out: value=48 unit=mph
